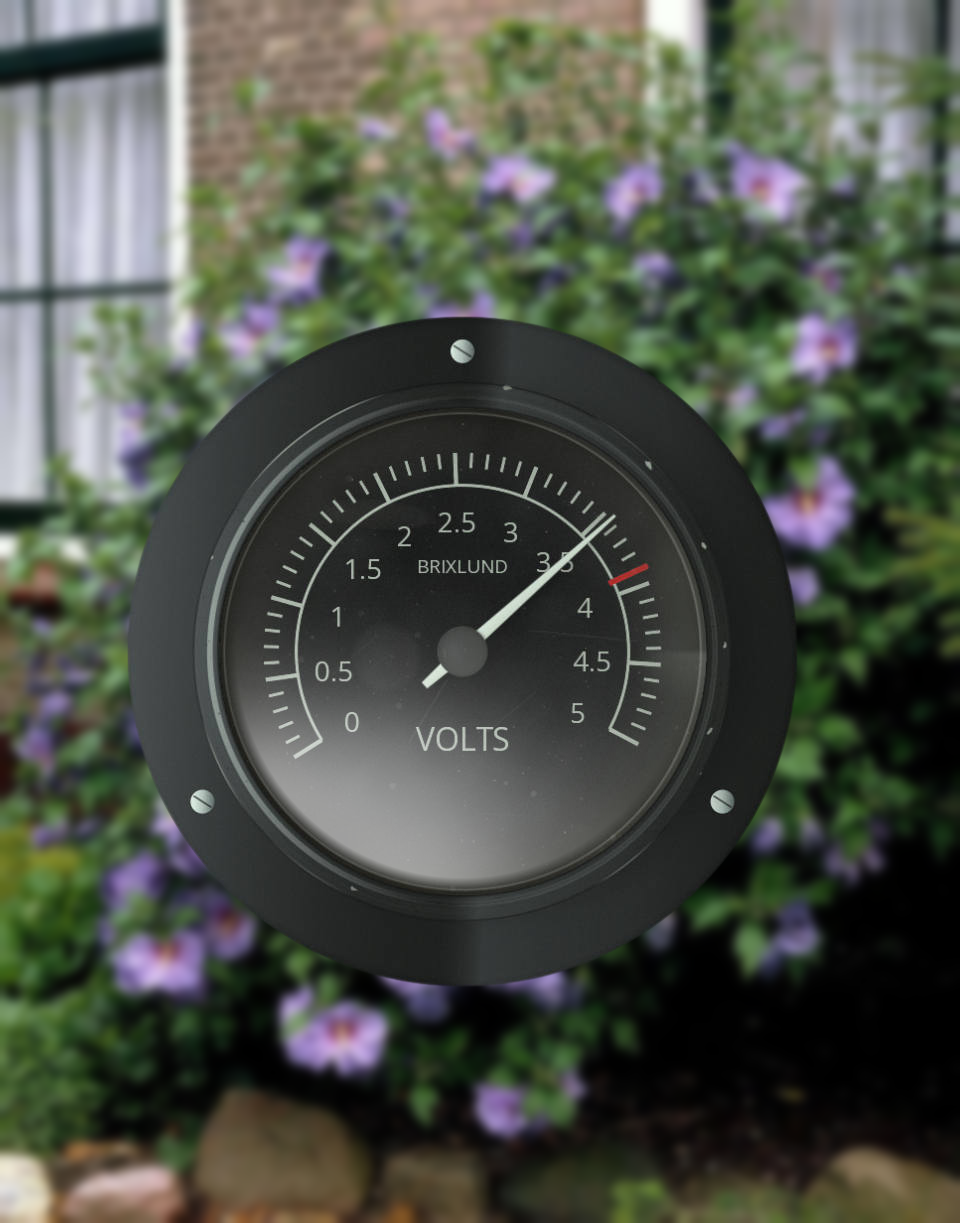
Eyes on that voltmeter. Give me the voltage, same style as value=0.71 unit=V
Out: value=3.55 unit=V
